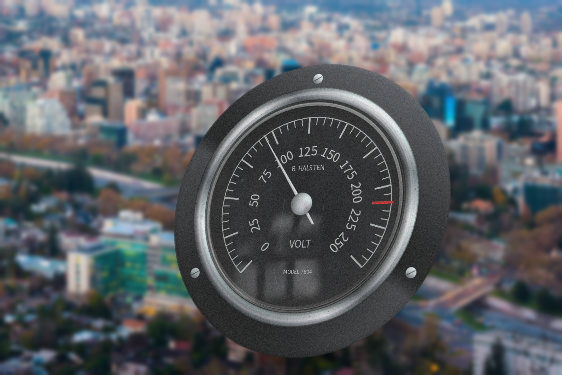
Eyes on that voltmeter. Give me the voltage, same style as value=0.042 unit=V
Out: value=95 unit=V
